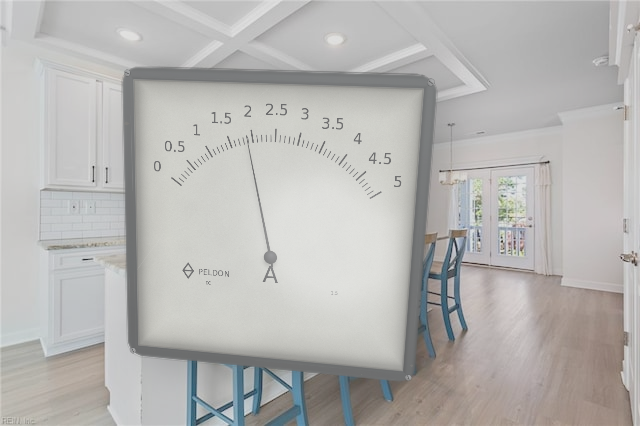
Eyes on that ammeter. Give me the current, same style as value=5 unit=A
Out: value=1.9 unit=A
